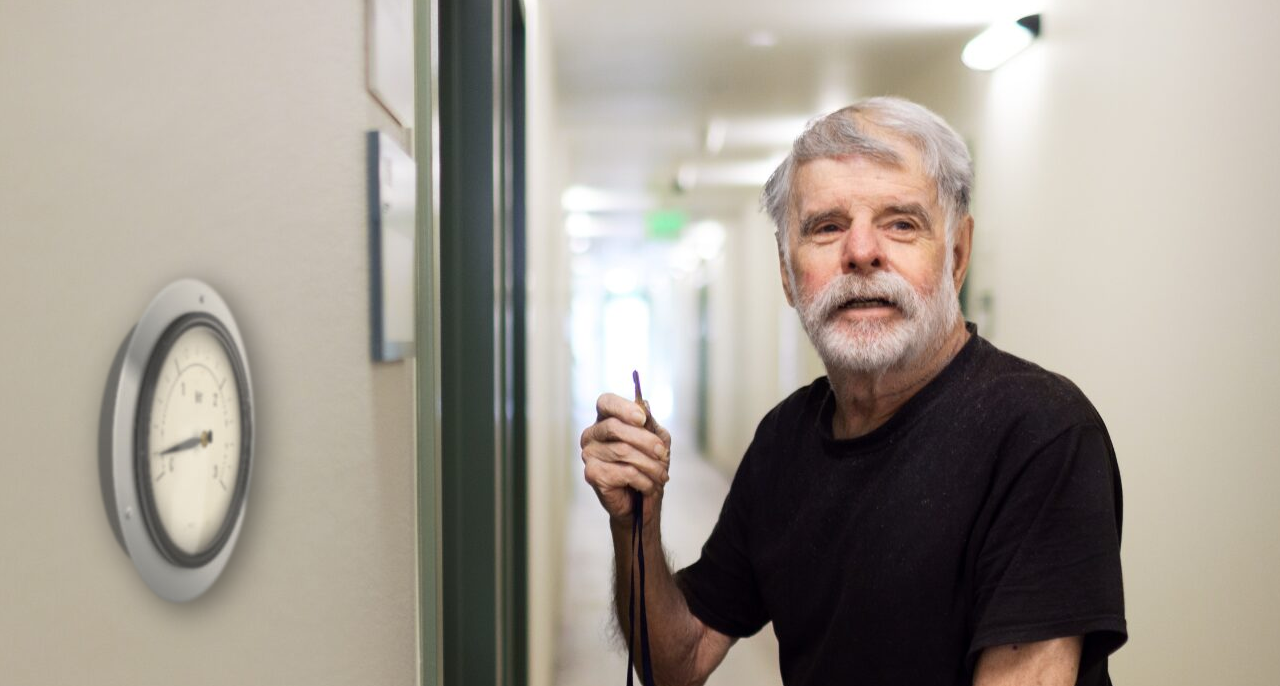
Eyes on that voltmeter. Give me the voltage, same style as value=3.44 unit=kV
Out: value=0.2 unit=kV
